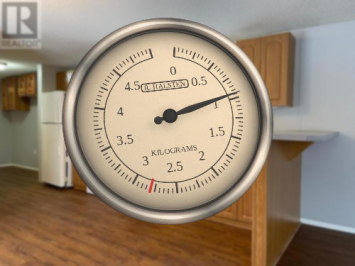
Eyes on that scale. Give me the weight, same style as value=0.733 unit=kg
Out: value=0.95 unit=kg
